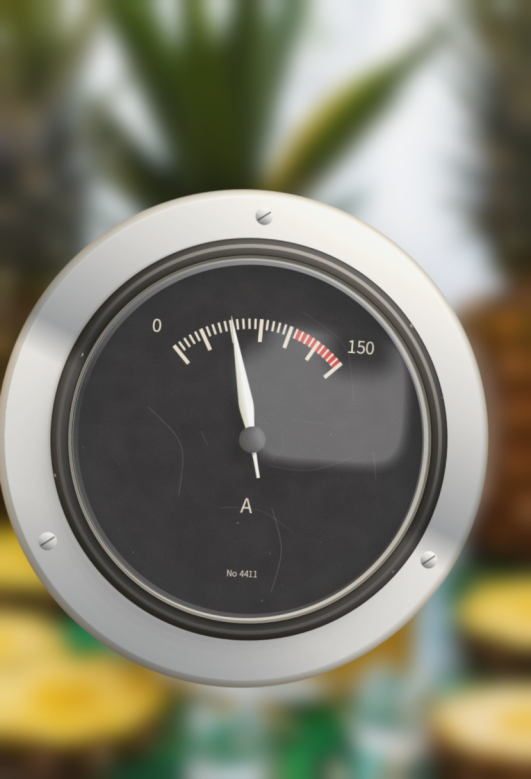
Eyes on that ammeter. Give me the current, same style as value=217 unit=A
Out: value=50 unit=A
